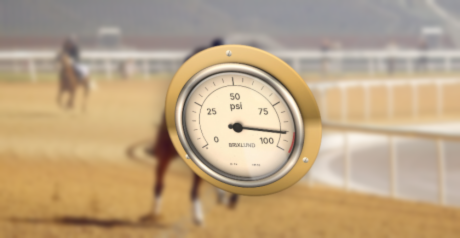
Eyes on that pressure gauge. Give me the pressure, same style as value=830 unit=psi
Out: value=90 unit=psi
